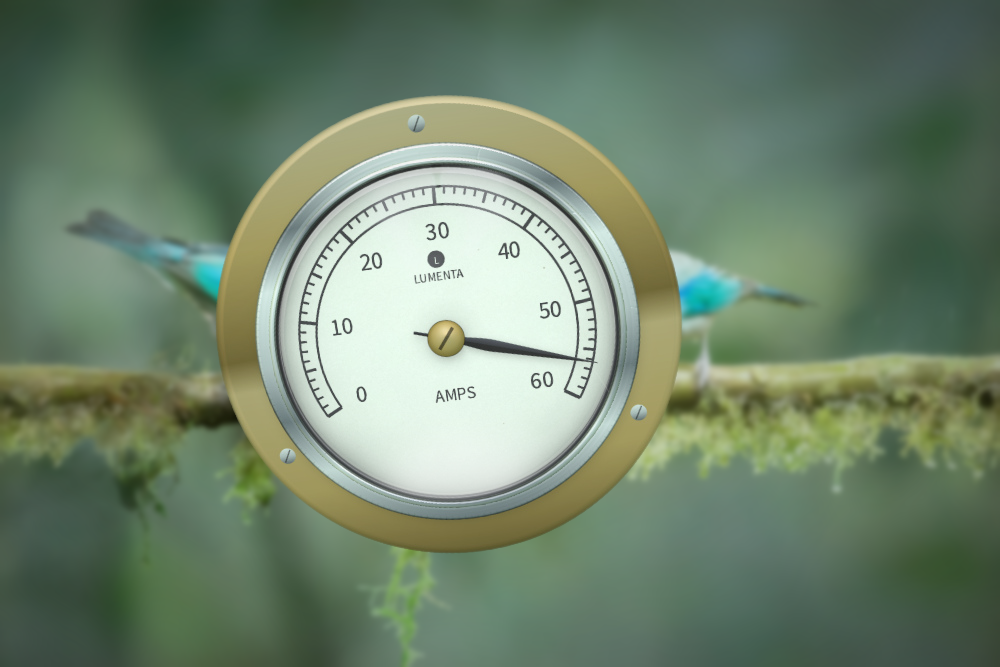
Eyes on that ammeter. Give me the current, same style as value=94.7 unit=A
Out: value=56 unit=A
